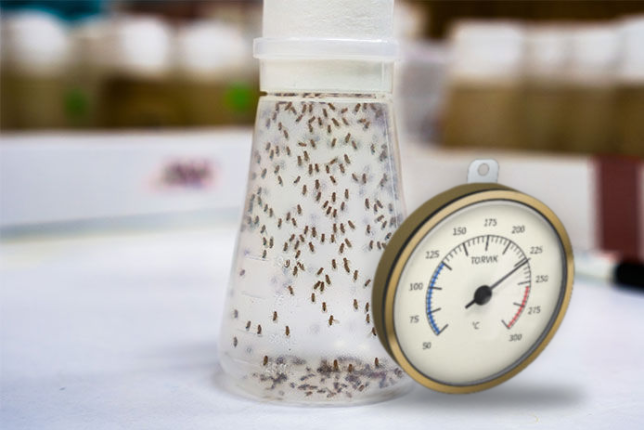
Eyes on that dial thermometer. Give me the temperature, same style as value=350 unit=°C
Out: value=225 unit=°C
